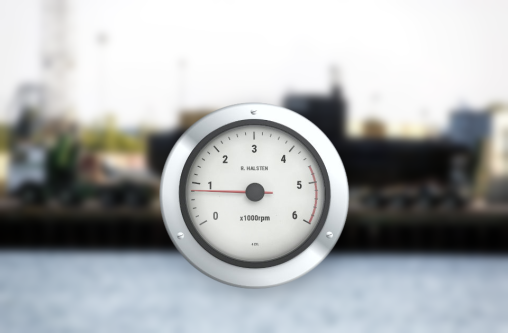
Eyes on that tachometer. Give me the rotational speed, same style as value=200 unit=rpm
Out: value=800 unit=rpm
